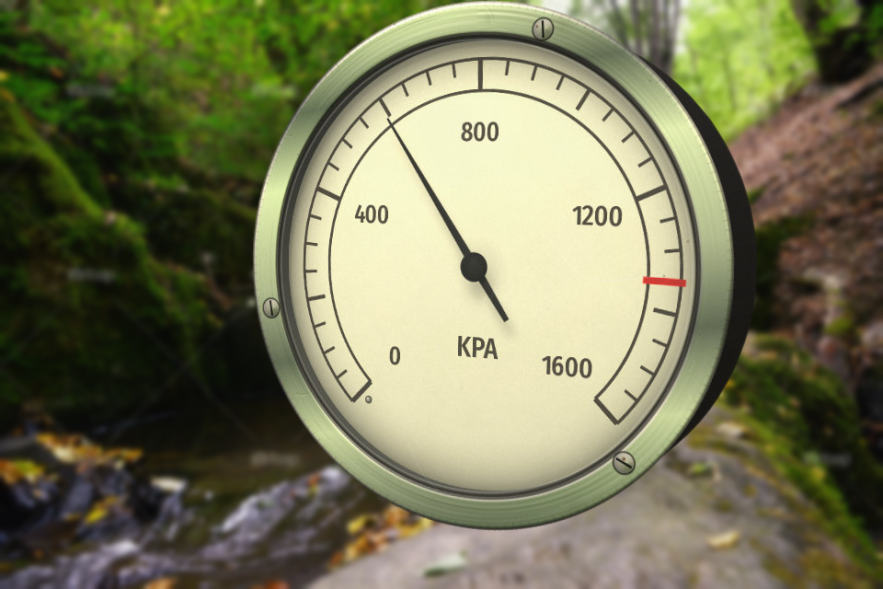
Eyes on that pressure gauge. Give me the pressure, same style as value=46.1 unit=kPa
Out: value=600 unit=kPa
